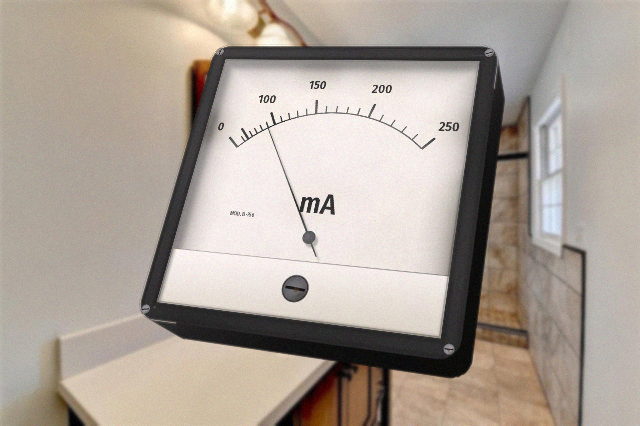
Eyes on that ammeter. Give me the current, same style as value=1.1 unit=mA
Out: value=90 unit=mA
